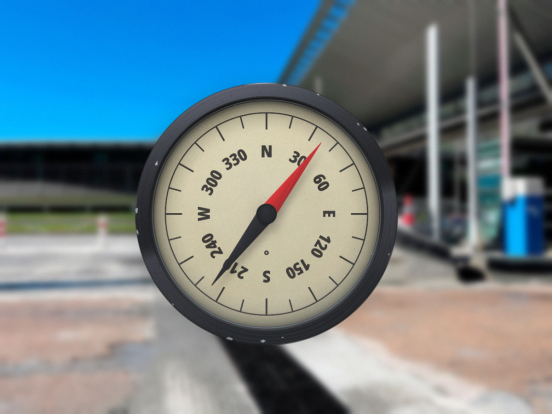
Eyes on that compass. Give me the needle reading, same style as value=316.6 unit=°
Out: value=37.5 unit=°
